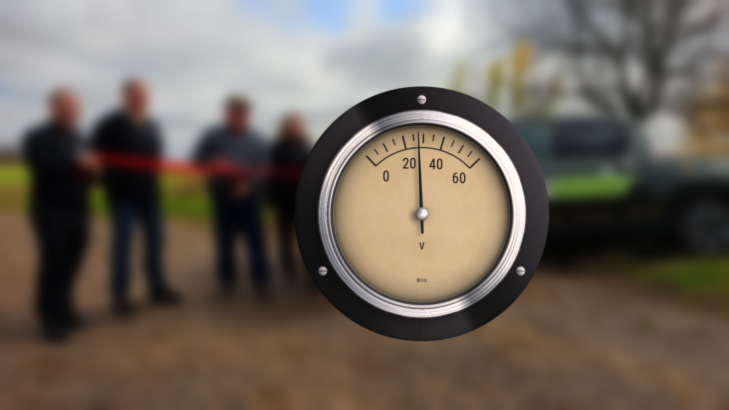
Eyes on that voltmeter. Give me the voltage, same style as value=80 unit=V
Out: value=27.5 unit=V
